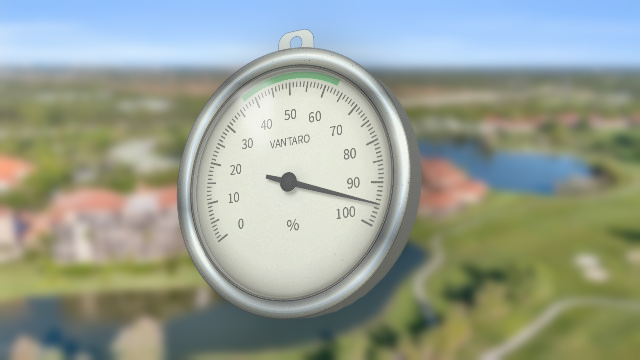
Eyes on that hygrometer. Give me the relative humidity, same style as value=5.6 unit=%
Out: value=95 unit=%
